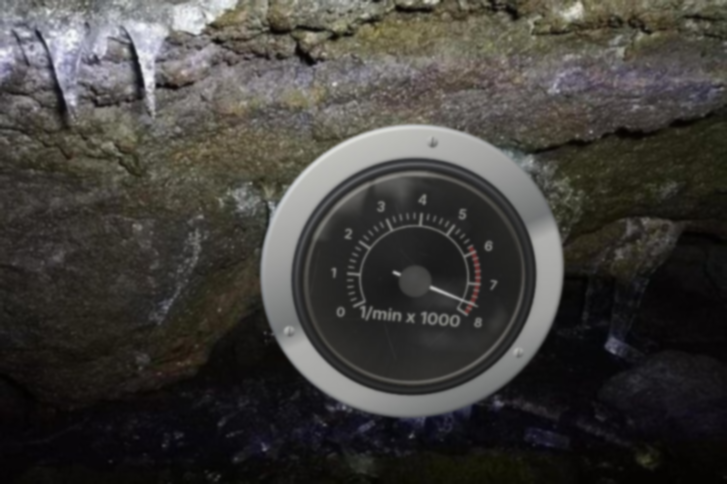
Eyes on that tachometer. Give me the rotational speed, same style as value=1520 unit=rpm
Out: value=7600 unit=rpm
